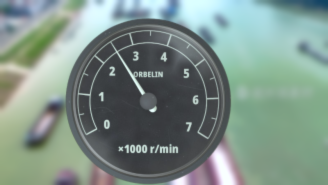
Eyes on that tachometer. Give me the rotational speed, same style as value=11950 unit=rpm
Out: value=2500 unit=rpm
